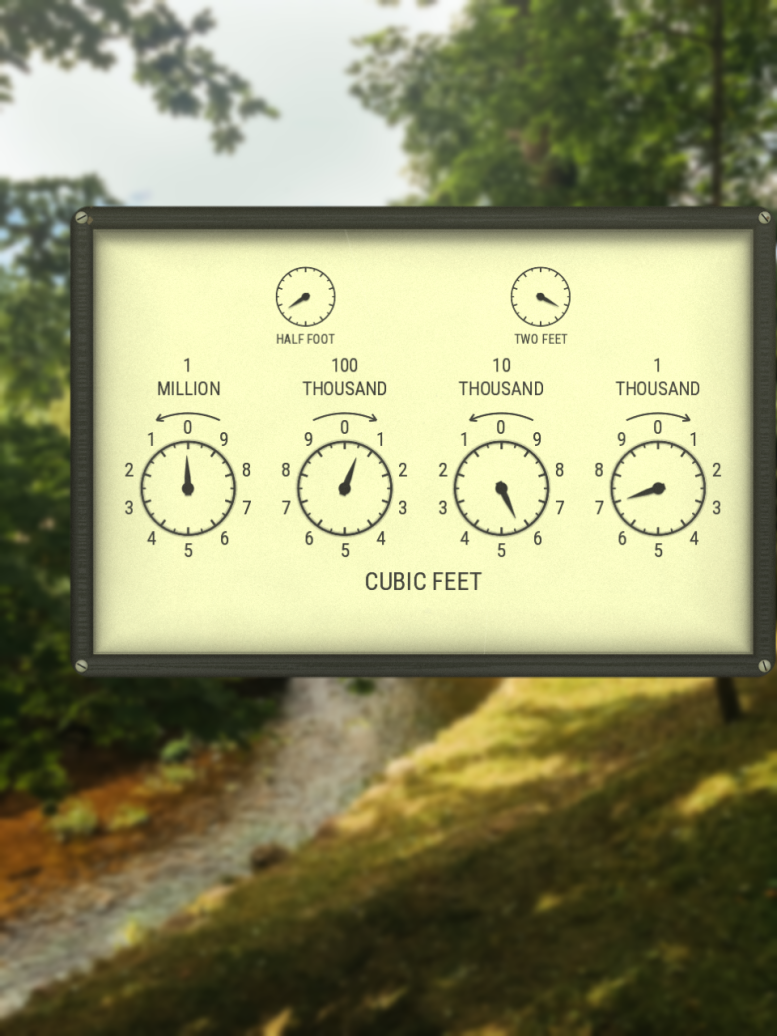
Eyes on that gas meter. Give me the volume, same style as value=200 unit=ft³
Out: value=5700 unit=ft³
